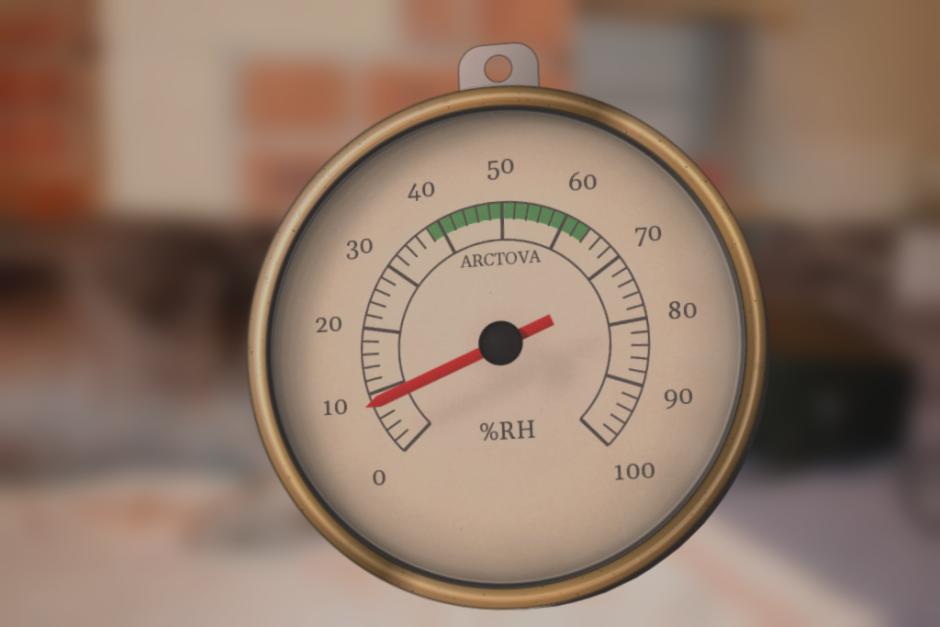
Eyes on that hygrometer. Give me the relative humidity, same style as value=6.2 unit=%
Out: value=8 unit=%
